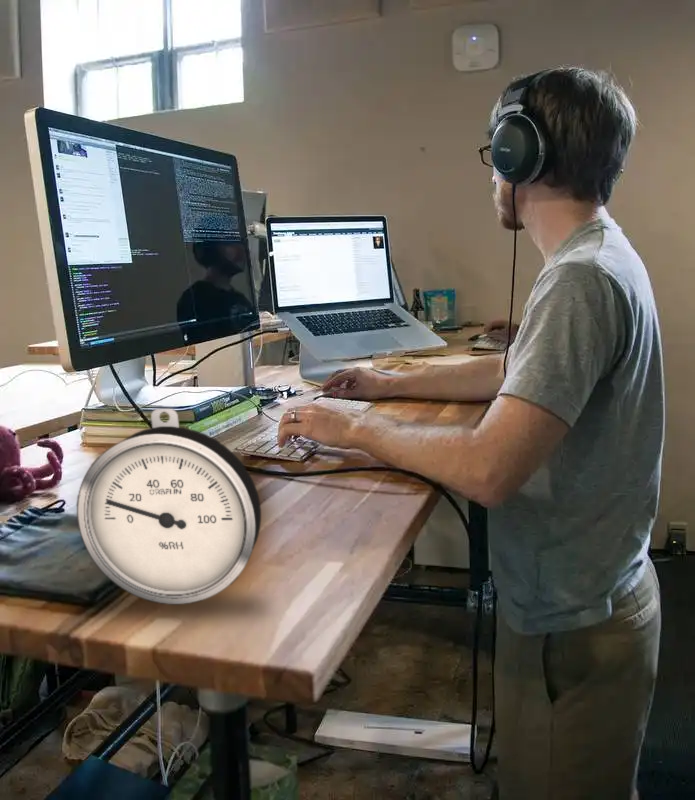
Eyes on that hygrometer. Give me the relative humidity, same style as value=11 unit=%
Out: value=10 unit=%
